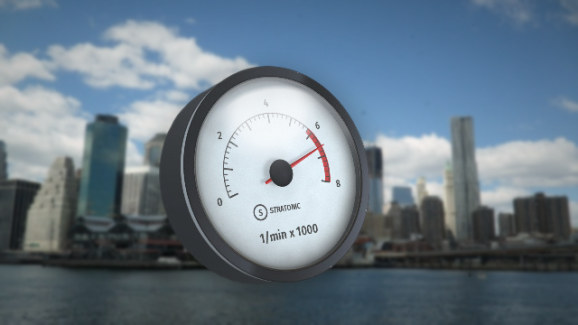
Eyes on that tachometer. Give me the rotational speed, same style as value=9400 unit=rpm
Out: value=6600 unit=rpm
